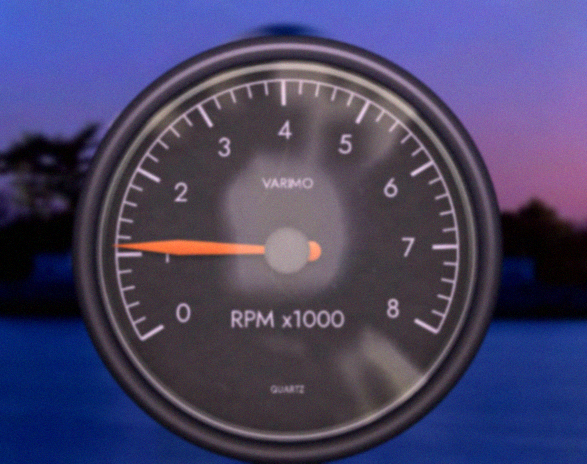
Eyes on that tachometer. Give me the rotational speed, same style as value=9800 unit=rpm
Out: value=1100 unit=rpm
